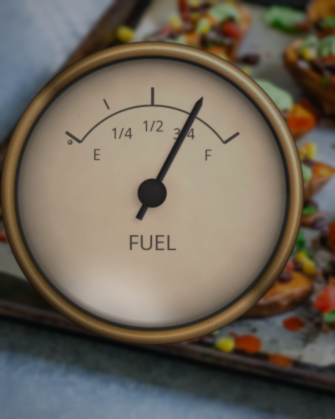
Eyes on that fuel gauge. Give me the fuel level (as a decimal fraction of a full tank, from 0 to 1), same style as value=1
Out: value=0.75
